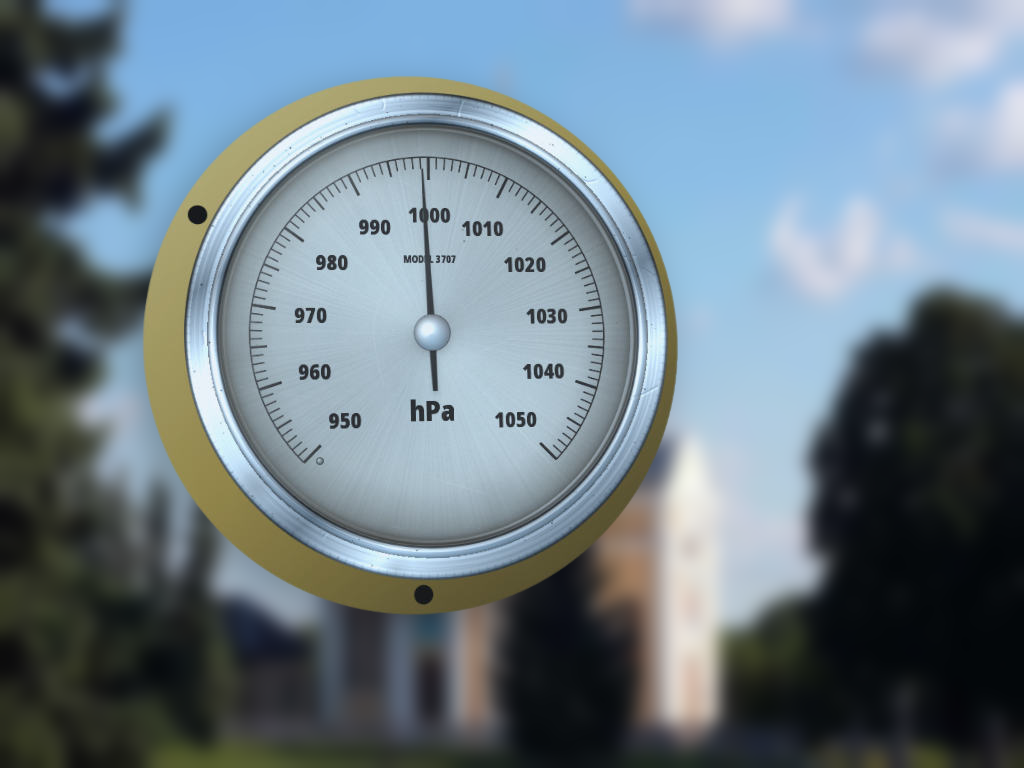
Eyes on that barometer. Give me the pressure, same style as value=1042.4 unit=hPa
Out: value=999 unit=hPa
